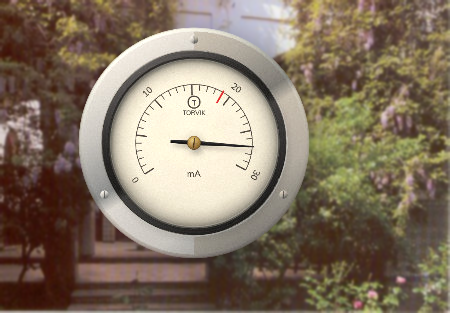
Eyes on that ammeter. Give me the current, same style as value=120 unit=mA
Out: value=27 unit=mA
